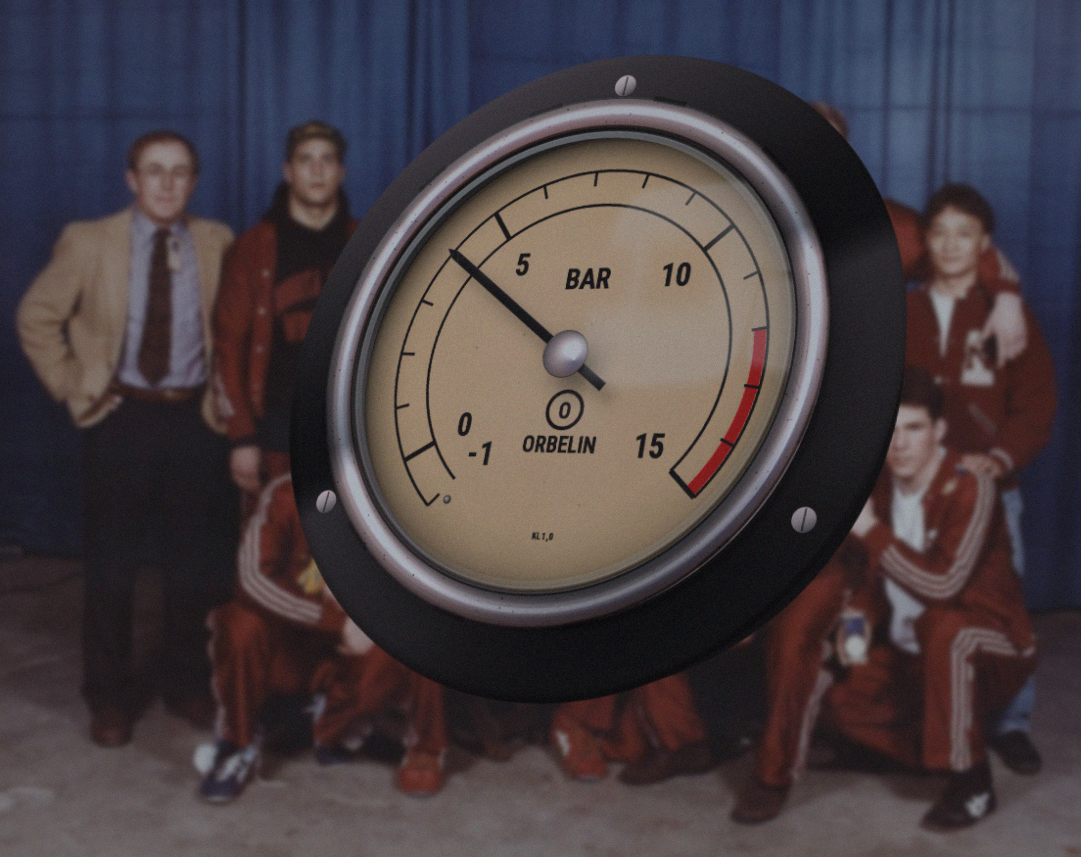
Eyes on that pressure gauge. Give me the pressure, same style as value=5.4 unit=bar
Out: value=4 unit=bar
